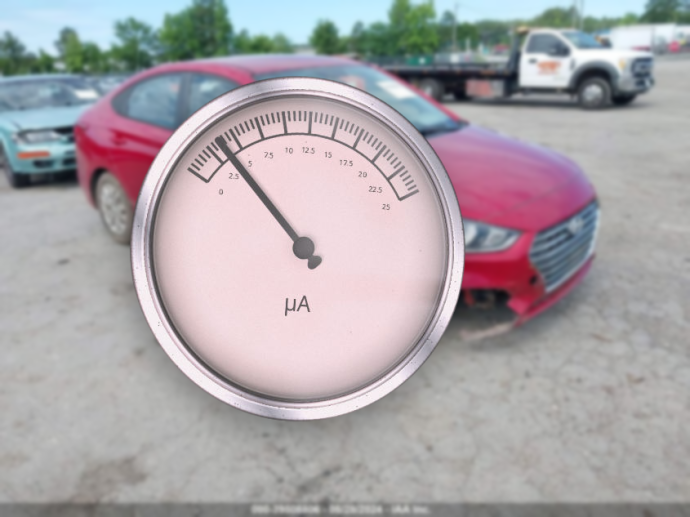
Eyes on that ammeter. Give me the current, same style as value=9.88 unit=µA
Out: value=3.5 unit=µA
